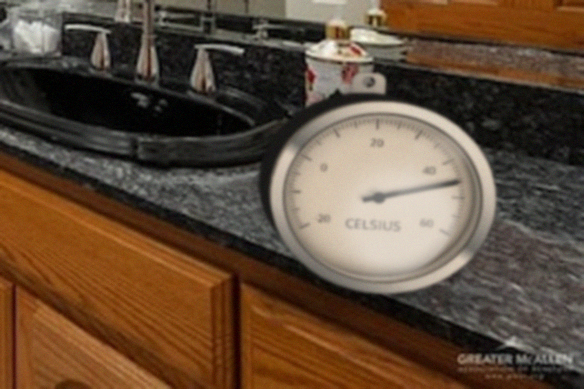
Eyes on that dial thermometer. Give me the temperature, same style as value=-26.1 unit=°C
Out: value=45 unit=°C
